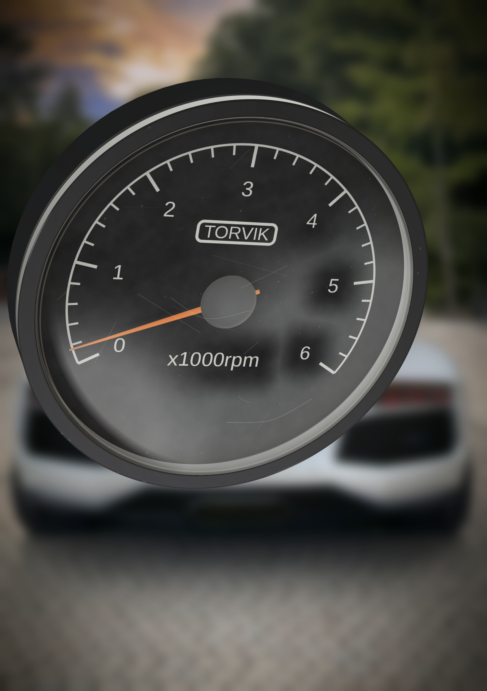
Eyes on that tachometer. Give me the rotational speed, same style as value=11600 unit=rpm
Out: value=200 unit=rpm
